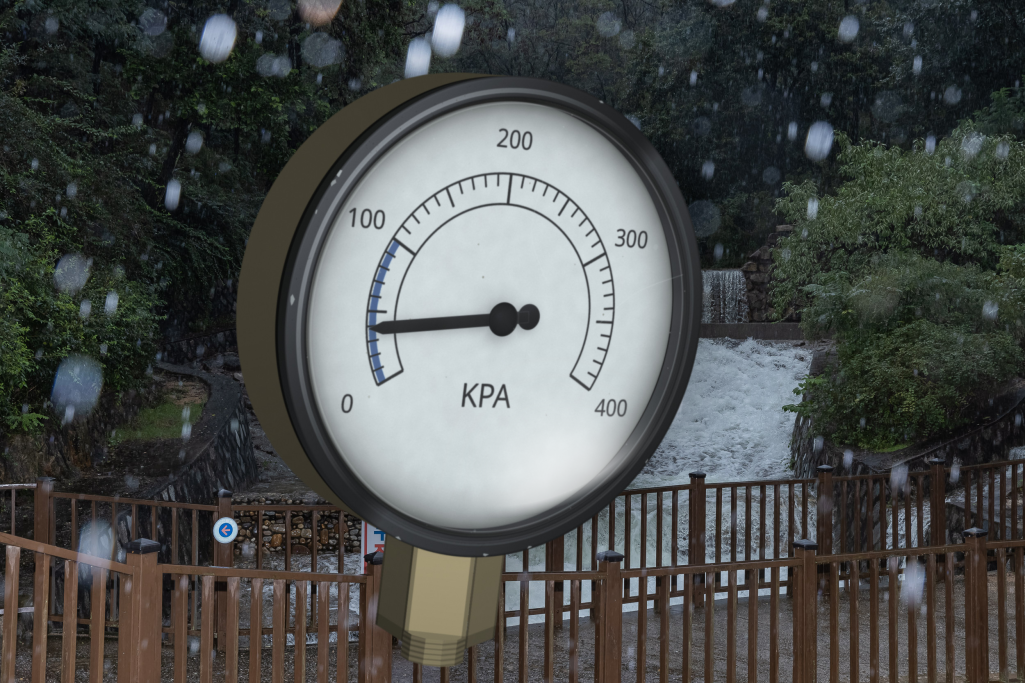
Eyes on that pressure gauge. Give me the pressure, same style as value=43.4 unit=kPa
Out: value=40 unit=kPa
